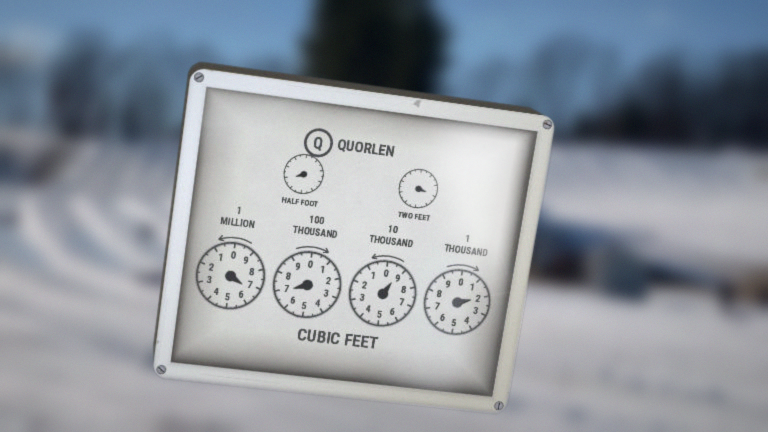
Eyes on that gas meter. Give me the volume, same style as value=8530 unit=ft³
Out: value=669200 unit=ft³
